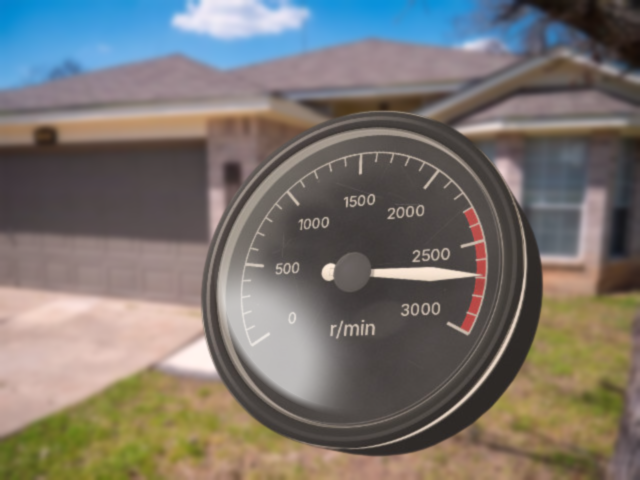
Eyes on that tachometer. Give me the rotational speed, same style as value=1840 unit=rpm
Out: value=2700 unit=rpm
